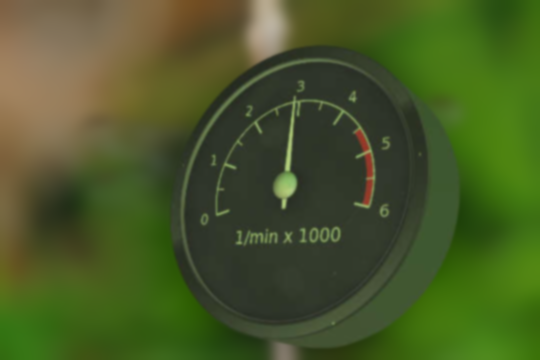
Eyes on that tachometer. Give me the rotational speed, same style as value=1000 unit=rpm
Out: value=3000 unit=rpm
